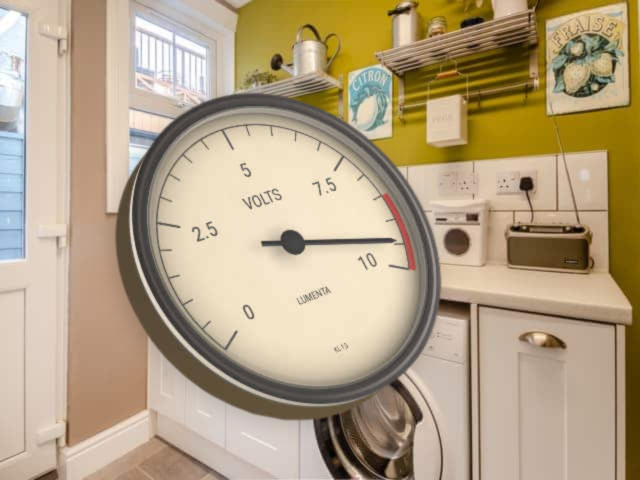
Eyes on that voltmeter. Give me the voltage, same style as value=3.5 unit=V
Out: value=9.5 unit=V
